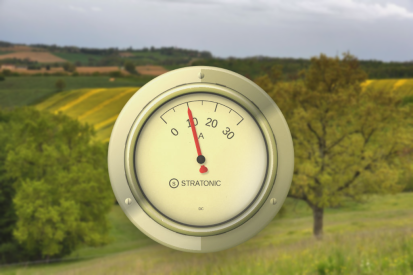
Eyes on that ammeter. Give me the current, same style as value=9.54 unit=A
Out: value=10 unit=A
